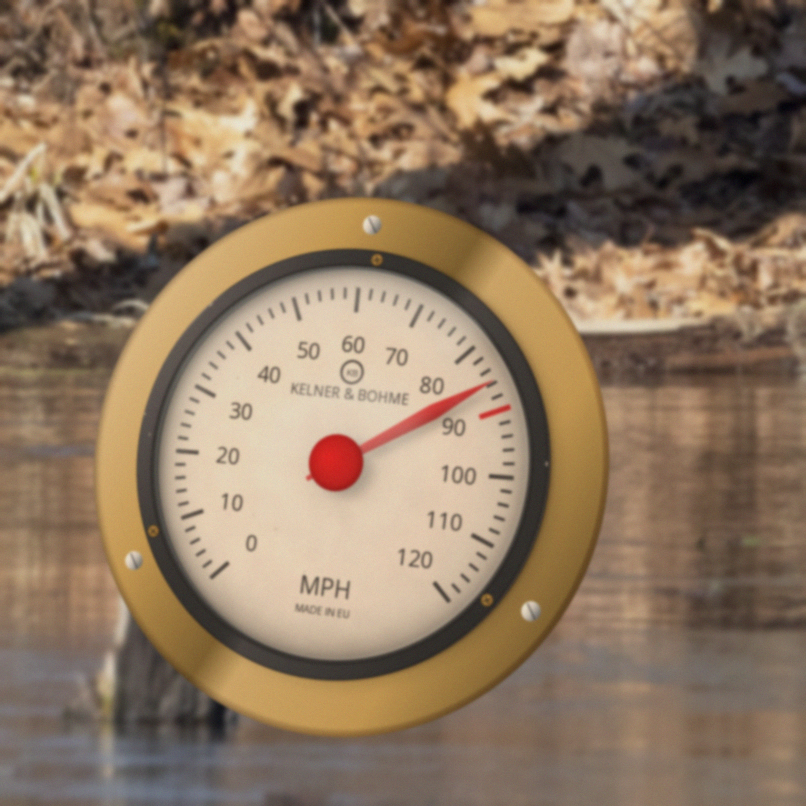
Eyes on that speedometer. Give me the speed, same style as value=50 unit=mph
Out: value=86 unit=mph
